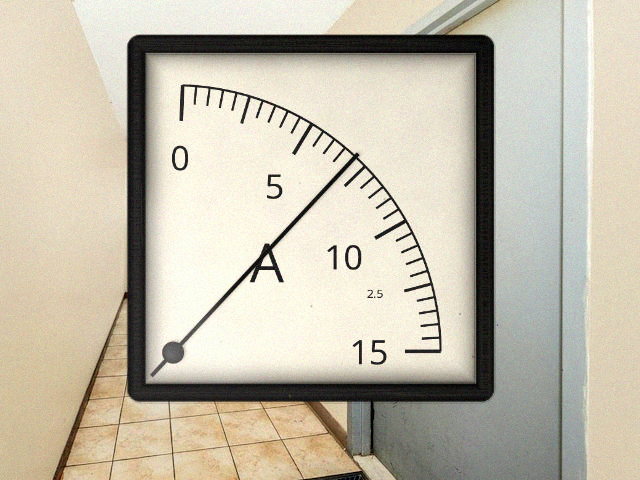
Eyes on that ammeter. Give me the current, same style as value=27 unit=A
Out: value=7 unit=A
